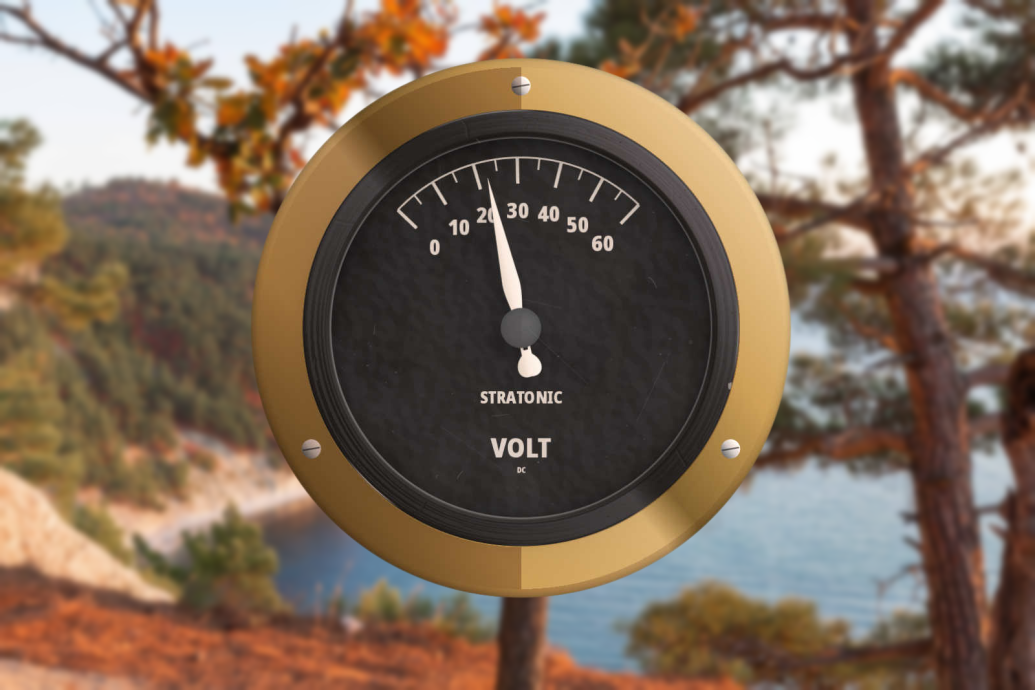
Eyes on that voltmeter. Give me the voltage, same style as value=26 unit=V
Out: value=22.5 unit=V
